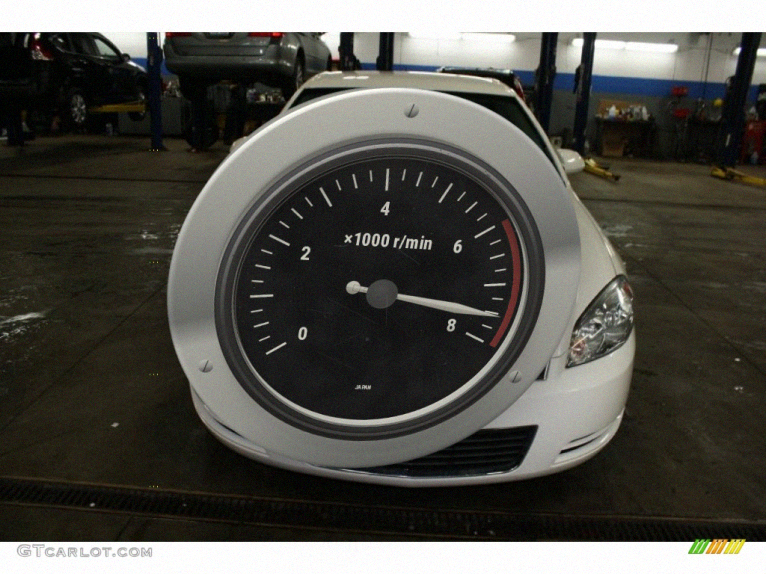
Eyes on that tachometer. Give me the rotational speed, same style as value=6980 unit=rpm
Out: value=7500 unit=rpm
